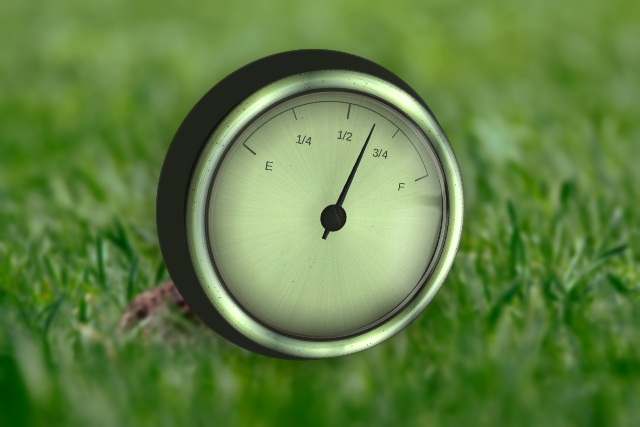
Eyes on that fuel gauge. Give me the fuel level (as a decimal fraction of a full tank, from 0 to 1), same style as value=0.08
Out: value=0.625
